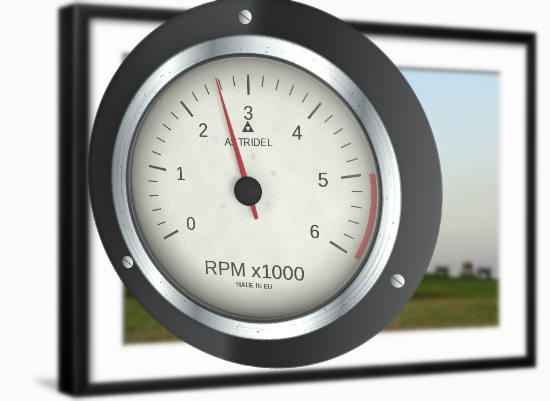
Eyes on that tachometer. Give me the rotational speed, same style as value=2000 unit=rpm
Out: value=2600 unit=rpm
